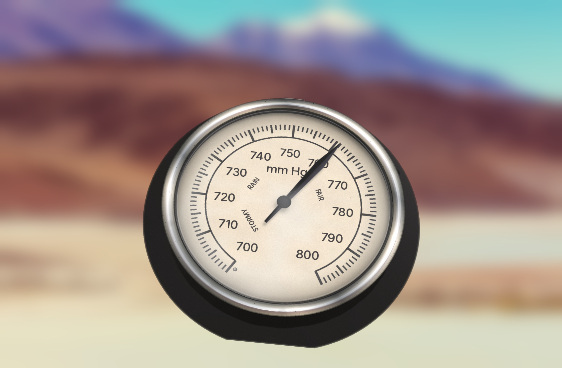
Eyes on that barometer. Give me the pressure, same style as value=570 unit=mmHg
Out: value=761 unit=mmHg
